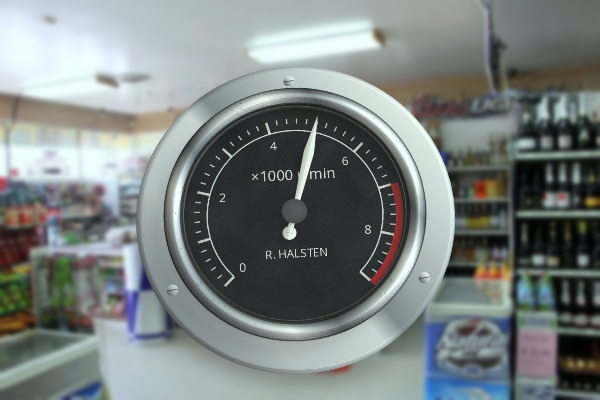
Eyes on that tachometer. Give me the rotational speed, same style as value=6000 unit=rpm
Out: value=5000 unit=rpm
